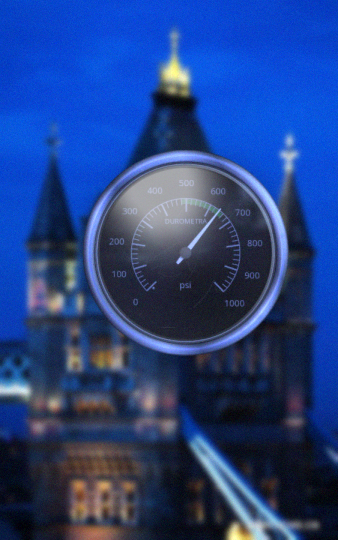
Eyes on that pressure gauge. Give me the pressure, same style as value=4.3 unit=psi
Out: value=640 unit=psi
